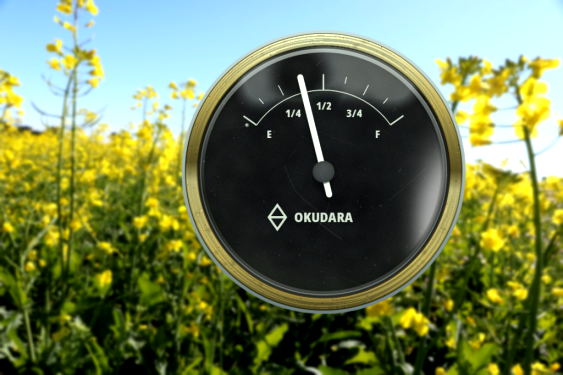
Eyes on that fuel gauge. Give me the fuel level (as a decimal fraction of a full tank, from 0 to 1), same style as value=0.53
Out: value=0.375
